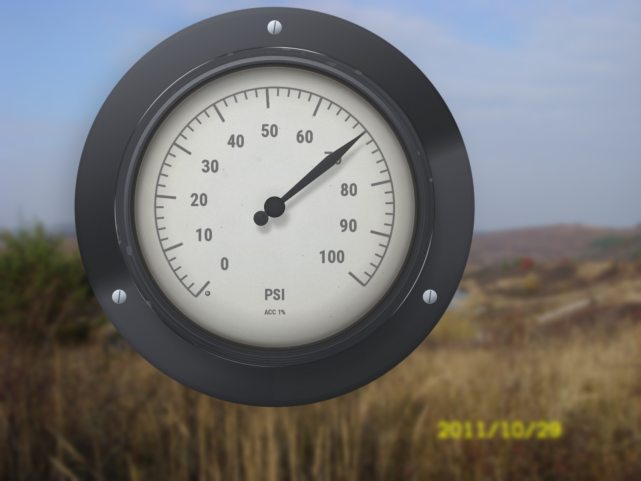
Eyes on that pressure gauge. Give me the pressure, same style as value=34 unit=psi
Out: value=70 unit=psi
